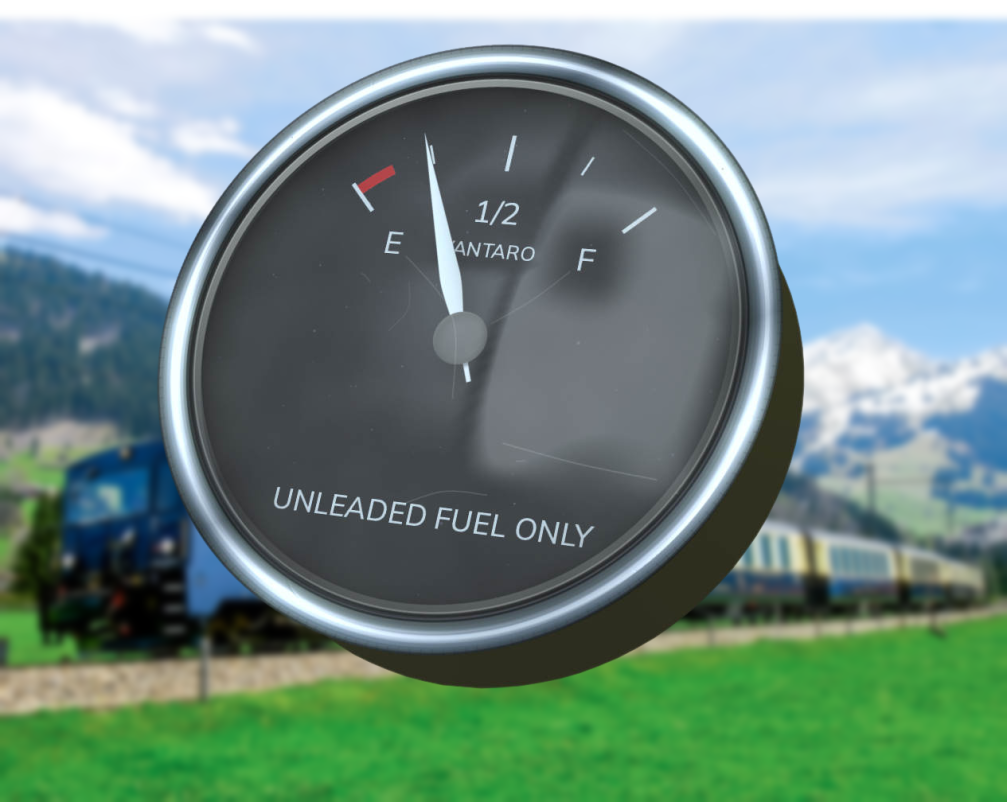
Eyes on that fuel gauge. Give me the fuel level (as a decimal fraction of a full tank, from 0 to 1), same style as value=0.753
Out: value=0.25
